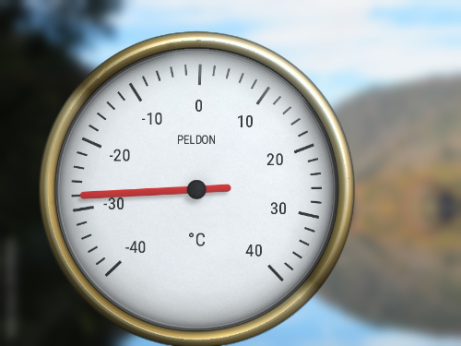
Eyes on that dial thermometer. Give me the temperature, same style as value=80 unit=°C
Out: value=-28 unit=°C
